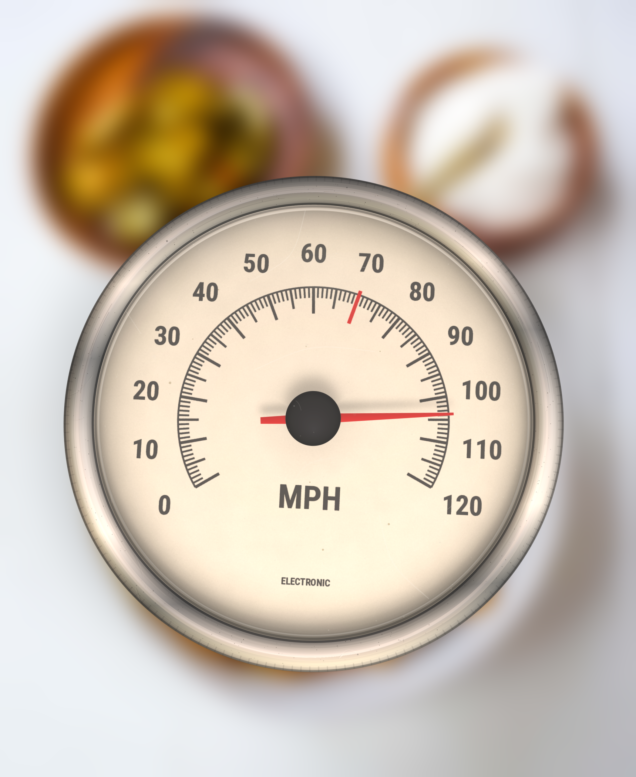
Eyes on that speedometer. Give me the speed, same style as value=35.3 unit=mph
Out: value=104 unit=mph
